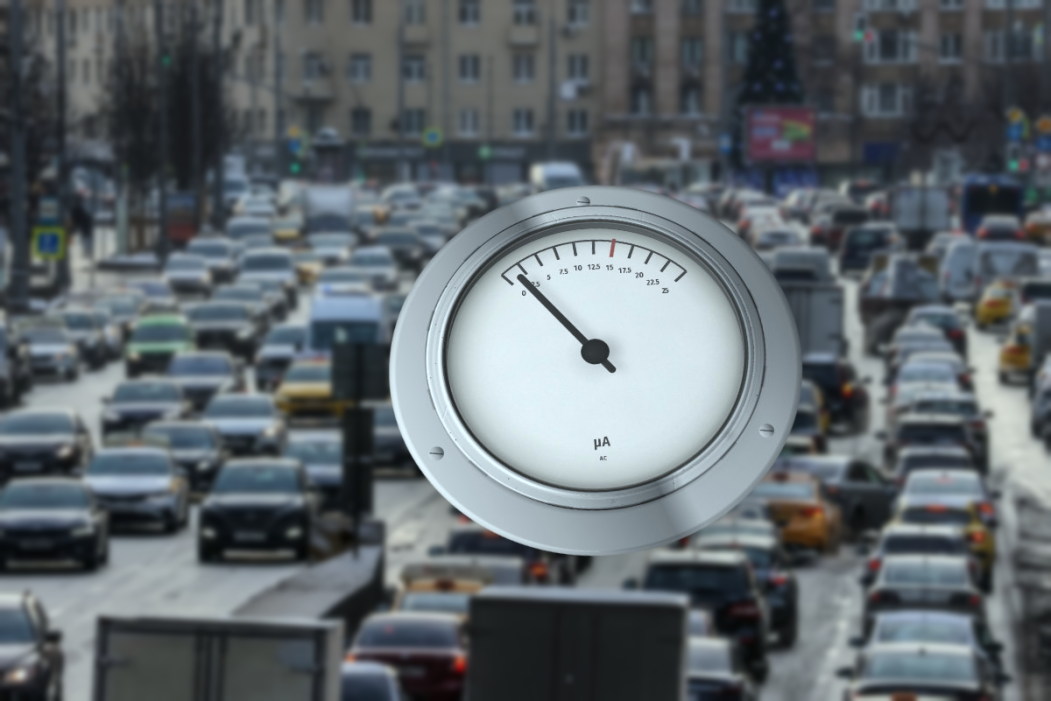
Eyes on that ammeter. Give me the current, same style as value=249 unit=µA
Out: value=1.25 unit=µA
